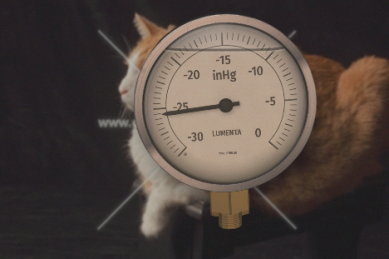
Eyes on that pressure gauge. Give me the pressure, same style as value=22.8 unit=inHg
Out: value=-25.5 unit=inHg
